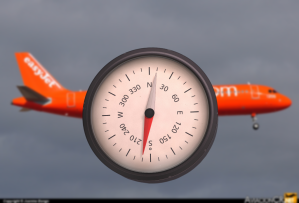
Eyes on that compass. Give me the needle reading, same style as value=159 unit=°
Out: value=190 unit=°
